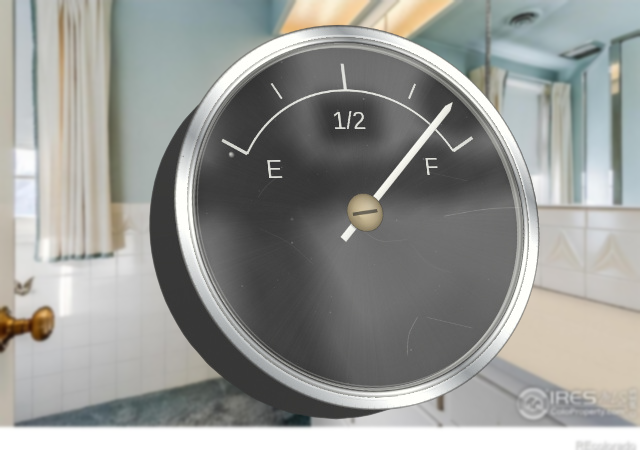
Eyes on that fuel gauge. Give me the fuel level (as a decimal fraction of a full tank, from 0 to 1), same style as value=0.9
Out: value=0.875
